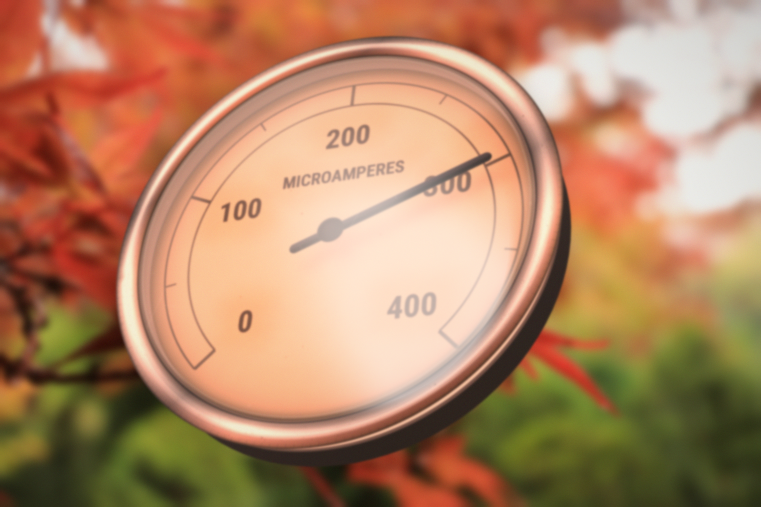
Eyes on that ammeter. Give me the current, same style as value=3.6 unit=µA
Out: value=300 unit=µA
